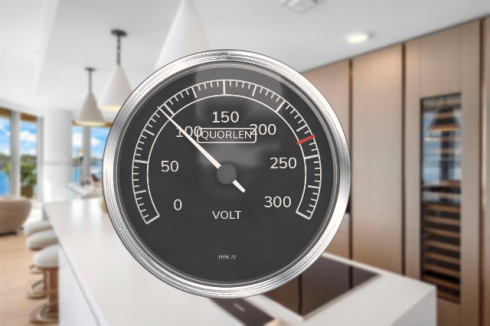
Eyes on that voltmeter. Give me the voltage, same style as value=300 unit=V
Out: value=95 unit=V
